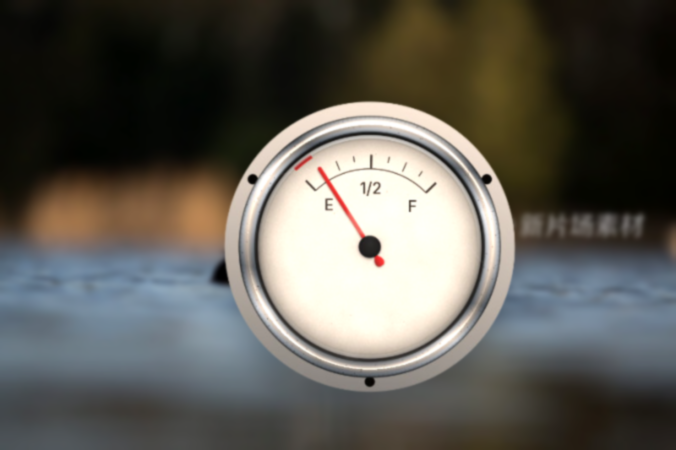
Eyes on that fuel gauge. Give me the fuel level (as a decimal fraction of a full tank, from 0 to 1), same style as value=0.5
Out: value=0.125
